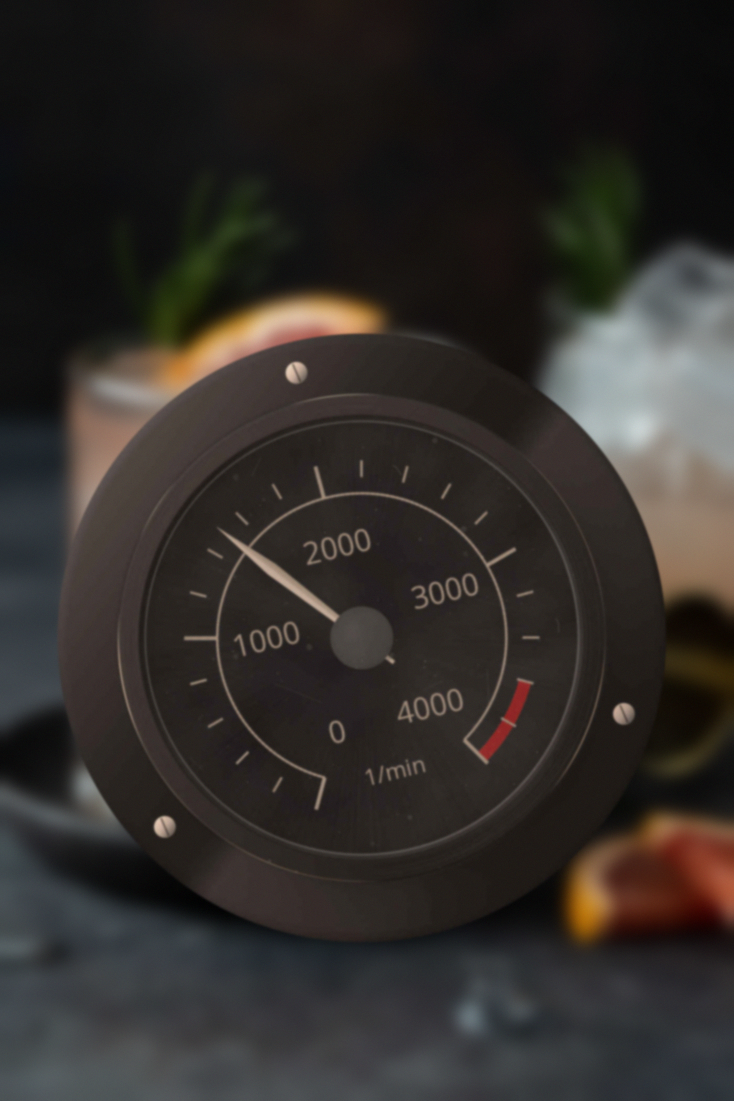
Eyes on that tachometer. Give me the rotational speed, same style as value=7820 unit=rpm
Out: value=1500 unit=rpm
